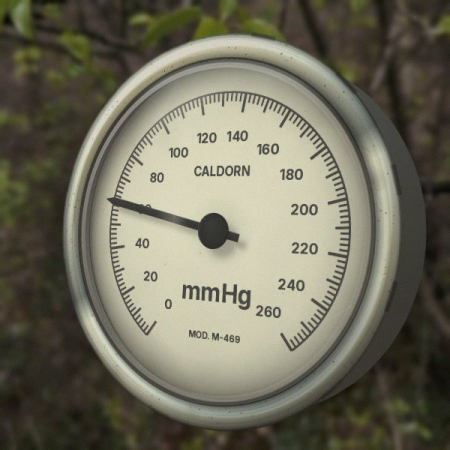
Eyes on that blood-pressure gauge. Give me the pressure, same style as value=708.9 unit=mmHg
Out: value=60 unit=mmHg
